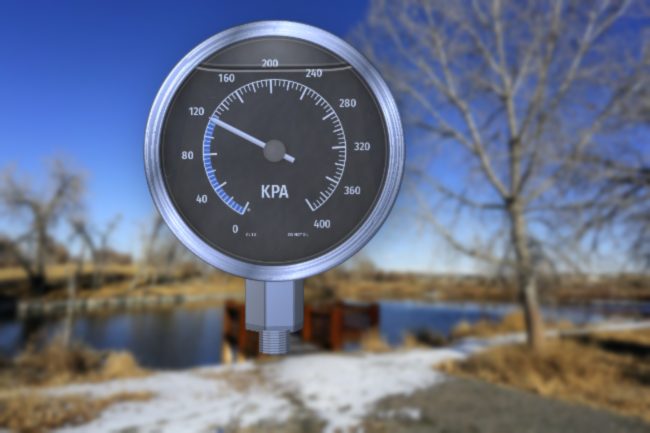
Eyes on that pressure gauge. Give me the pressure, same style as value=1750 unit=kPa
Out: value=120 unit=kPa
